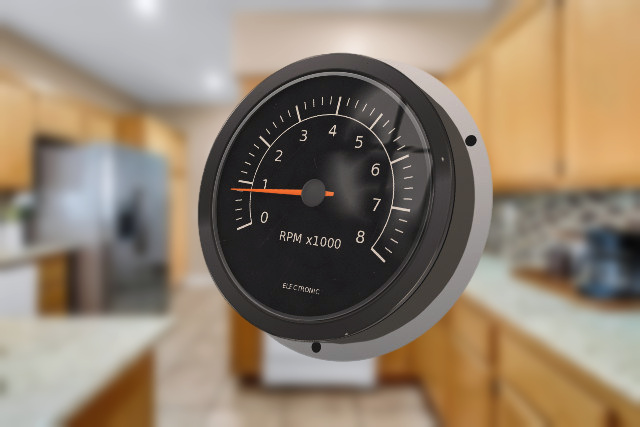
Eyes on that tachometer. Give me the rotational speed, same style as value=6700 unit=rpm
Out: value=800 unit=rpm
